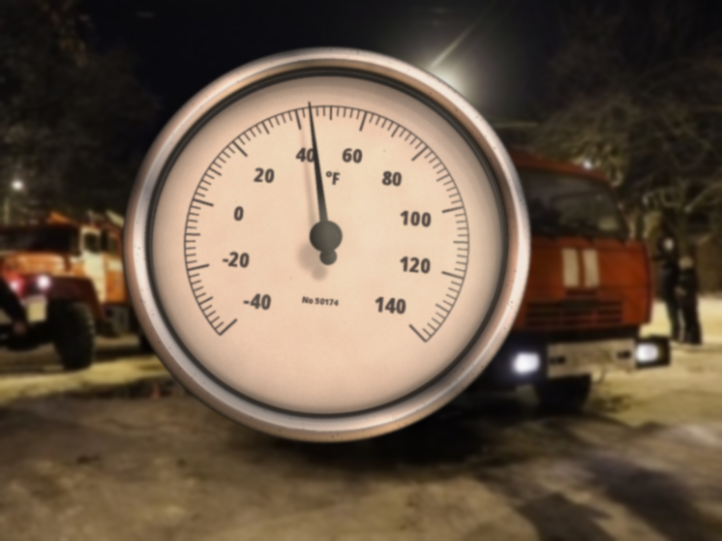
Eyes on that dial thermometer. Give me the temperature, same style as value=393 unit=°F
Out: value=44 unit=°F
